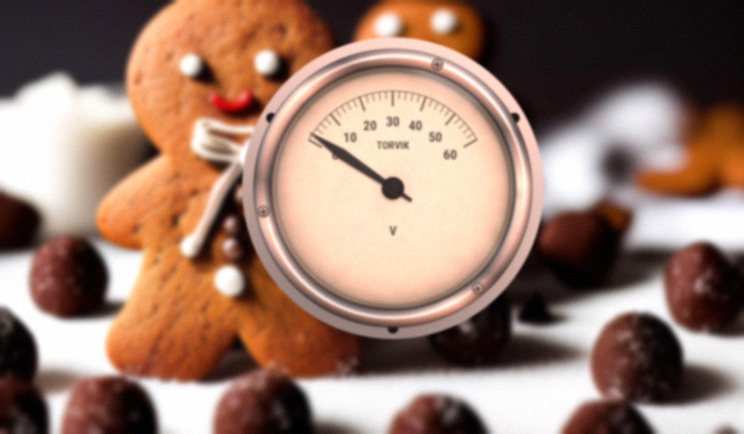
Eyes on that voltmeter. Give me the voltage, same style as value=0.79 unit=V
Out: value=2 unit=V
